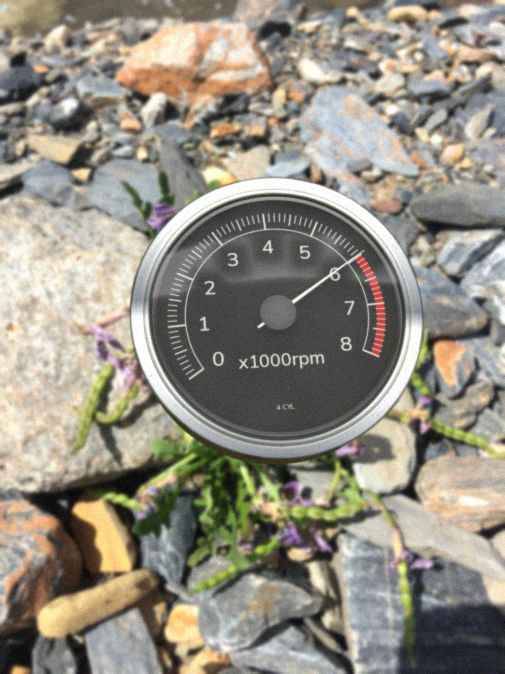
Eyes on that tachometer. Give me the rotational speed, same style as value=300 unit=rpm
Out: value=6000 unit=rpm
